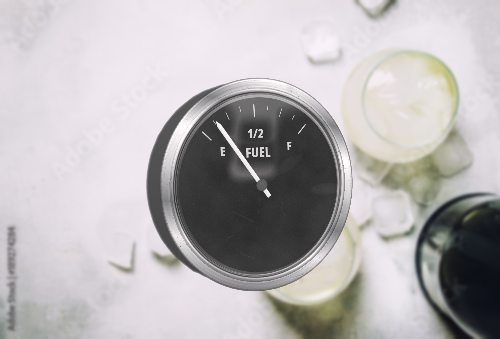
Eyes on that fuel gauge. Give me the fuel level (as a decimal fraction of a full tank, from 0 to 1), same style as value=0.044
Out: value=0.125
